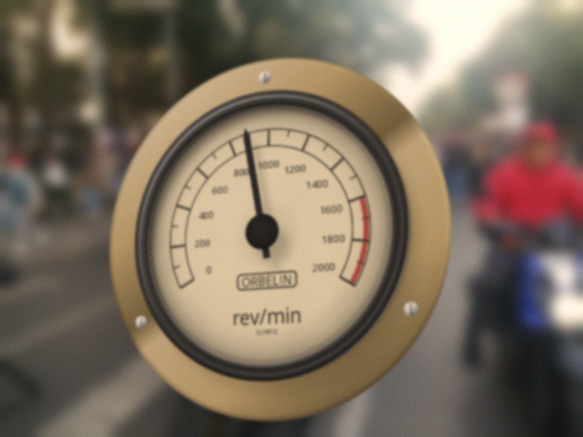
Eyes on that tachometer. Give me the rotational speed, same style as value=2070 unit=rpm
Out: value=900 unit=rpm
